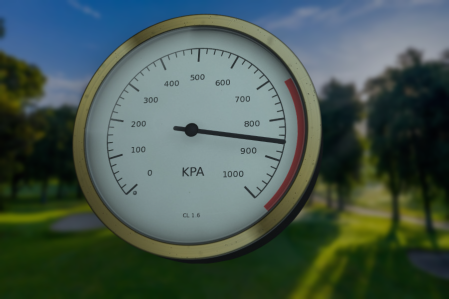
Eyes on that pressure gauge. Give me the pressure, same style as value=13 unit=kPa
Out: value=860 unit=kPa
